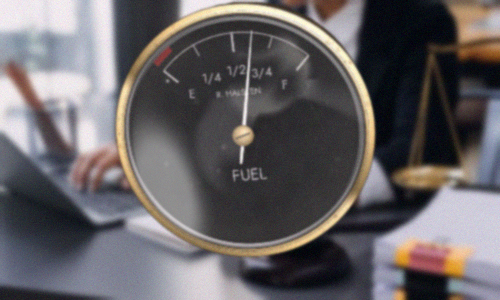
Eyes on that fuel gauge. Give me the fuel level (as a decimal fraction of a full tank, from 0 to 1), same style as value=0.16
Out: value=0.625
